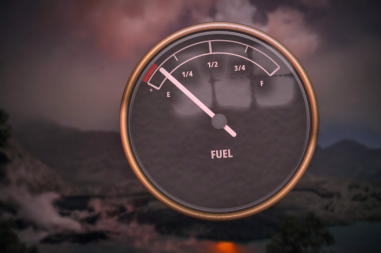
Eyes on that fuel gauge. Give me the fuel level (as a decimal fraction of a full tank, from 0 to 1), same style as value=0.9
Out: value=0.125
